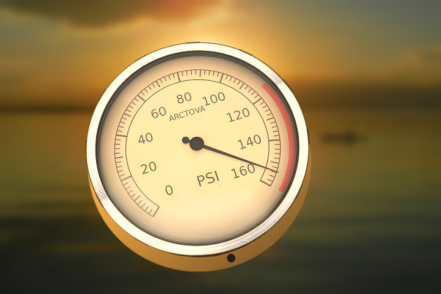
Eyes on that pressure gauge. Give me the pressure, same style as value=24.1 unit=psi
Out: value=154 unit=psi
